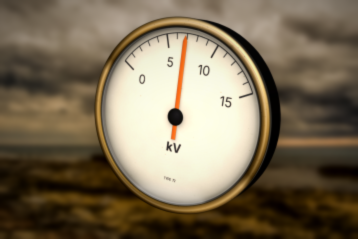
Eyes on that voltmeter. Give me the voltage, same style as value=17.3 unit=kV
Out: value=7 unit=kV
